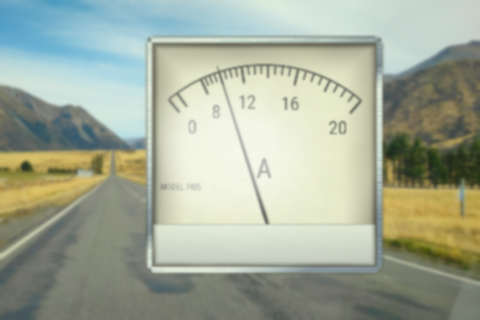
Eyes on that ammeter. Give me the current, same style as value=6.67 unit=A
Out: value=10 unit=A
